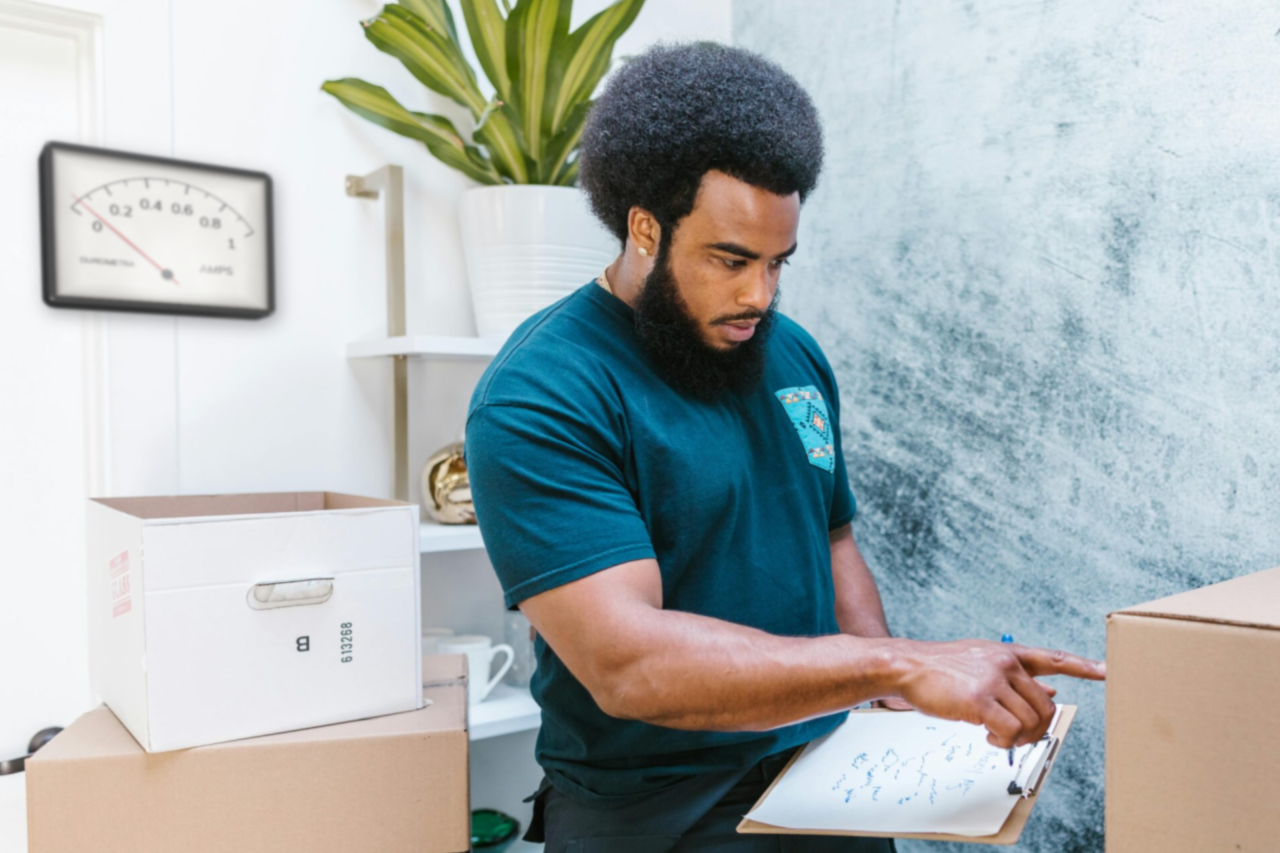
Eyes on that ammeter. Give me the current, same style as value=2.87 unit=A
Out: value=0.05 unit=A
